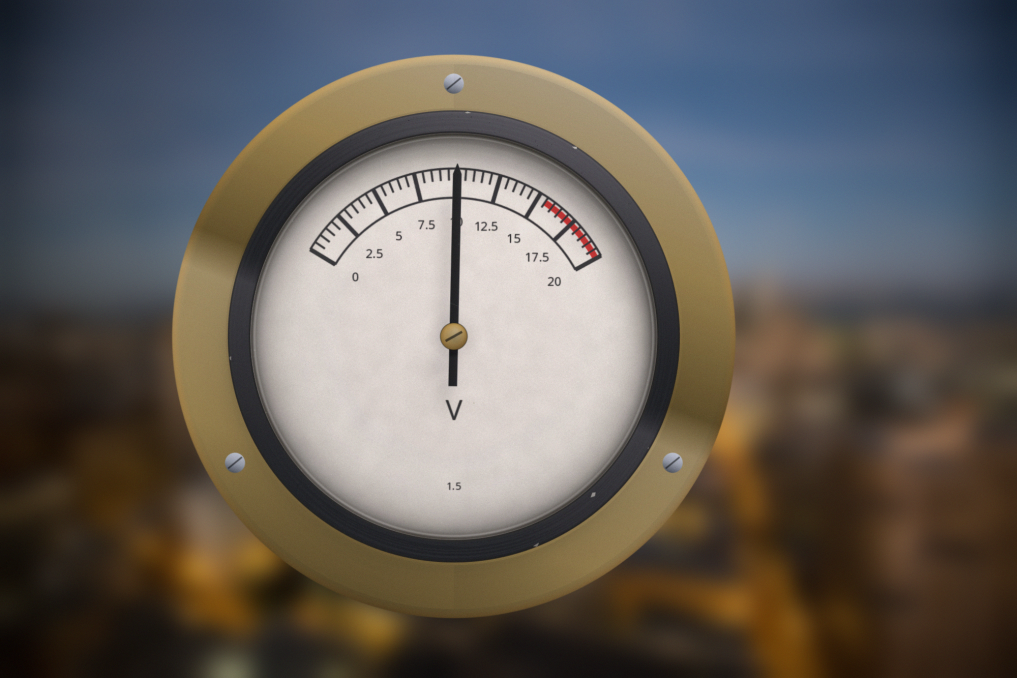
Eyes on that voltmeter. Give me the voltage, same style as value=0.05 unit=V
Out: value=10 unit=V
